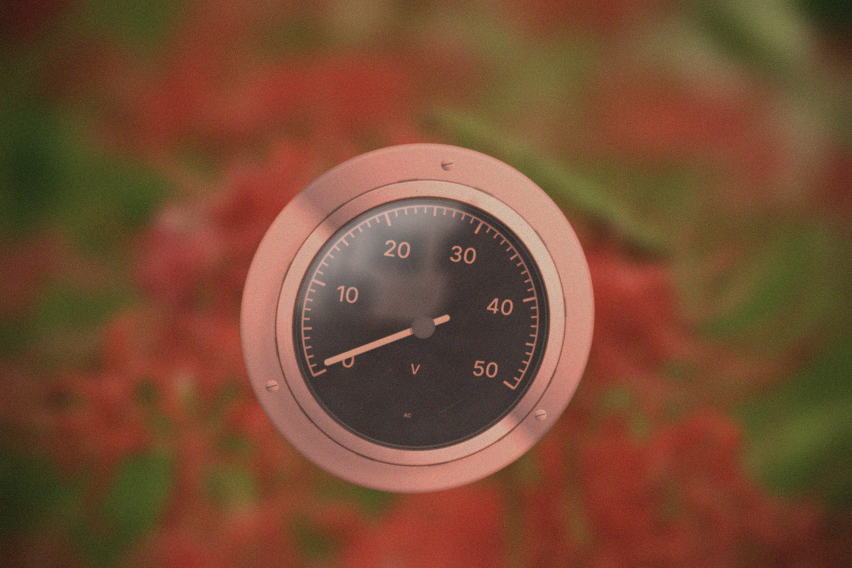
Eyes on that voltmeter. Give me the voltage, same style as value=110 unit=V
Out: value=1 unit=V
